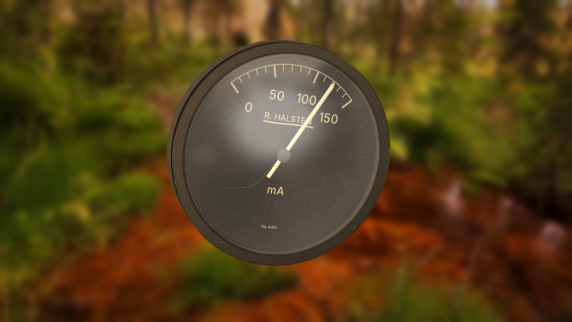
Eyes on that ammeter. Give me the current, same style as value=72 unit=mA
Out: value=120 unit=mA
